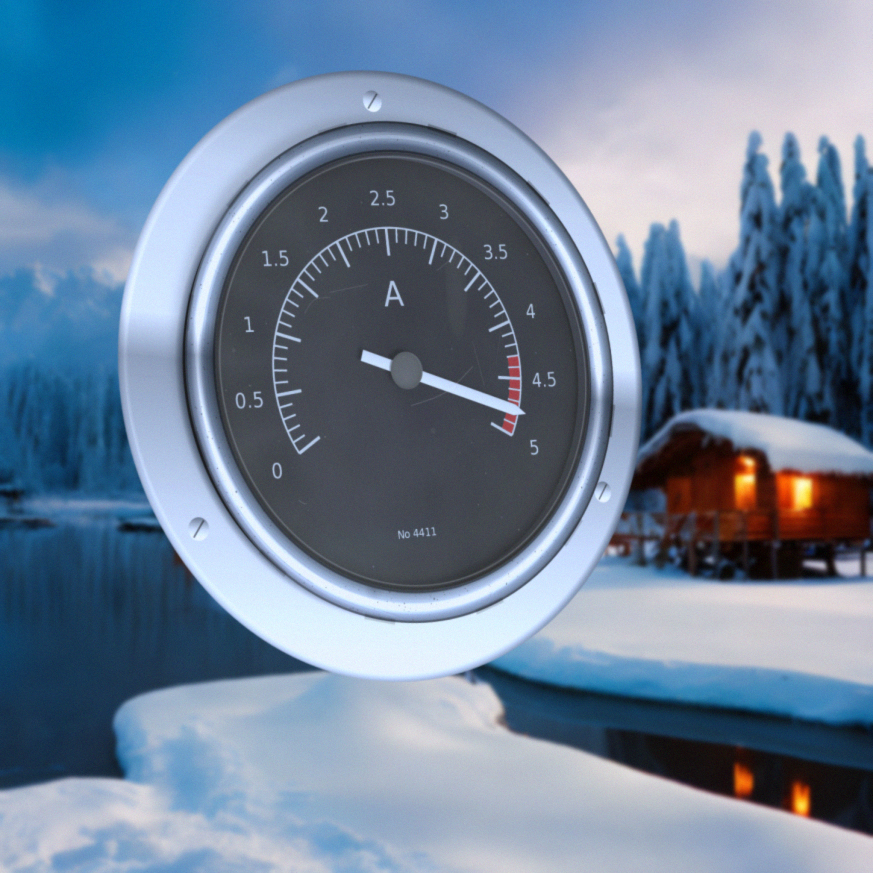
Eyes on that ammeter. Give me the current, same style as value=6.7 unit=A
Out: value=4.8 unit=A
